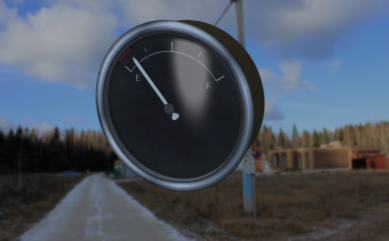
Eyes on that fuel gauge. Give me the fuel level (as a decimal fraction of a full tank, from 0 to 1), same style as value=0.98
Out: value=0.125
